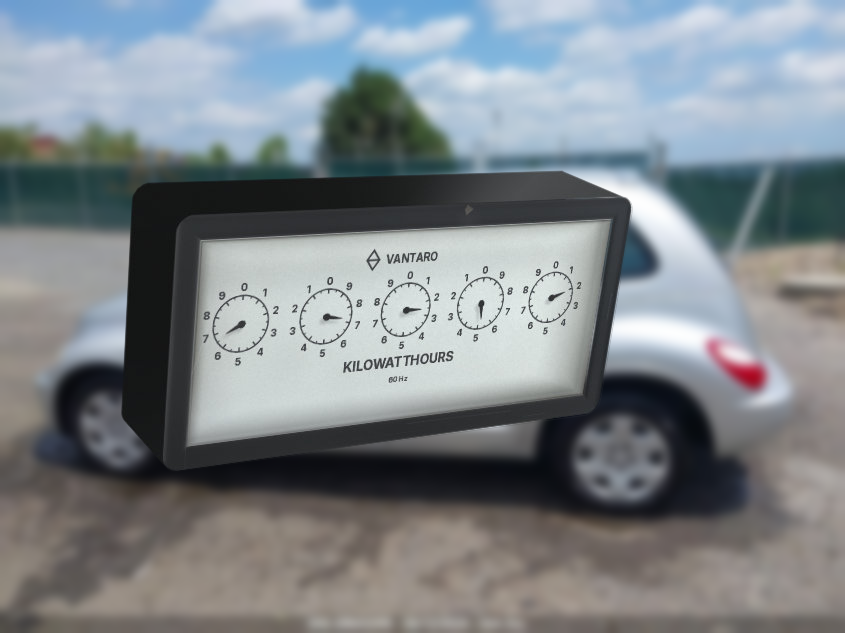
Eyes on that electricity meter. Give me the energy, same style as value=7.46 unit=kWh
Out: value=67252 unit=kWh
